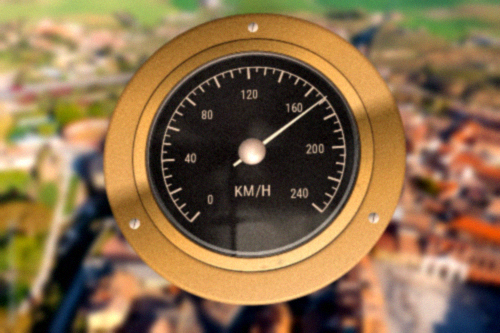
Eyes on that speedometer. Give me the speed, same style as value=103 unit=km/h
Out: value=170 unit=km/h
